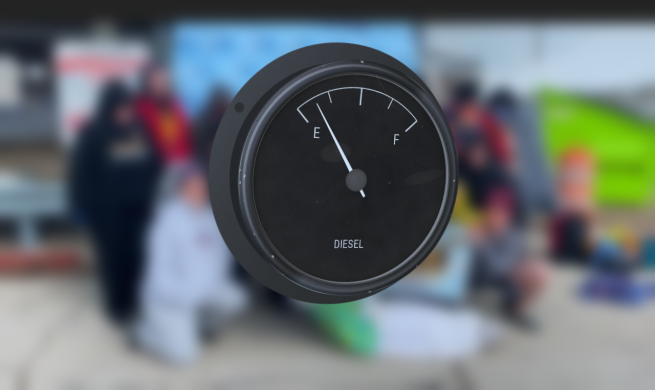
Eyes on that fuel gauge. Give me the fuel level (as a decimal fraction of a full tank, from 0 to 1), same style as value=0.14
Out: value=0.125
